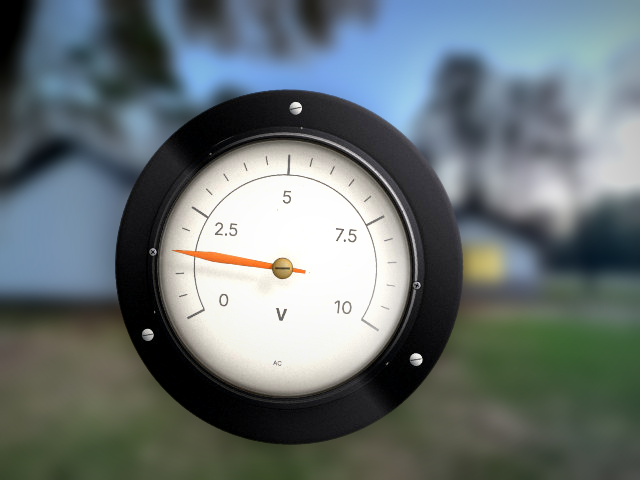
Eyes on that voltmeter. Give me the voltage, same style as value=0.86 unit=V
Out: value=1.5 unit=V
